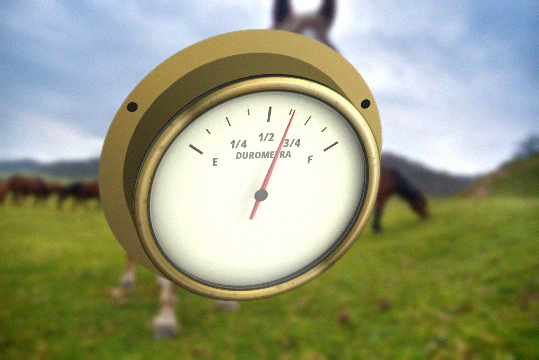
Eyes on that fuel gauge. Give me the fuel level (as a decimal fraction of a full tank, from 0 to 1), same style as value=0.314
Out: value=0.625
